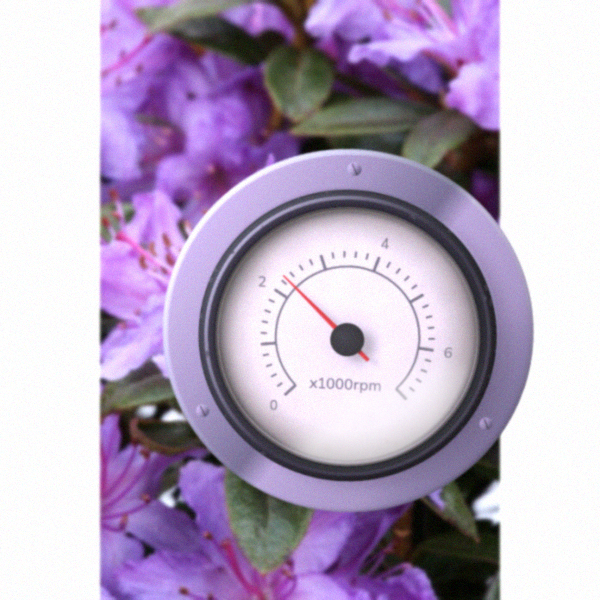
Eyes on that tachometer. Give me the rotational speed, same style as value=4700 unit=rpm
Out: value=2300 unit=rpm
